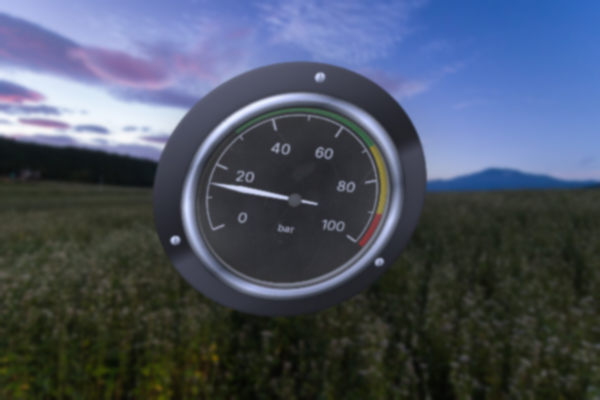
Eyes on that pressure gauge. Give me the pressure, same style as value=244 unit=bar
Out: value=15 unit=bar
